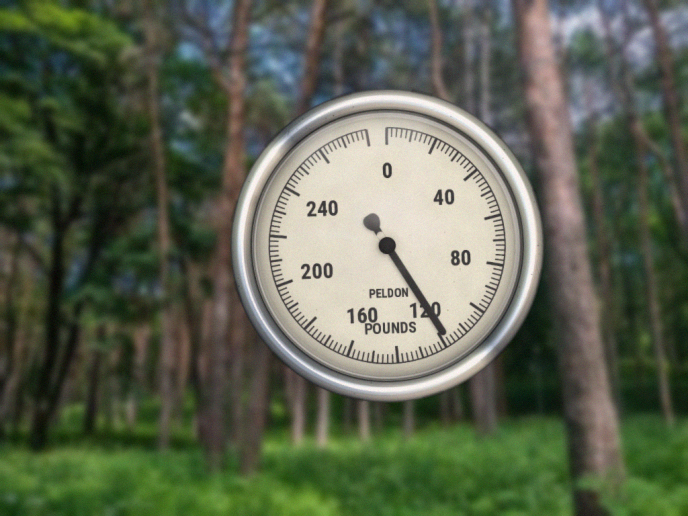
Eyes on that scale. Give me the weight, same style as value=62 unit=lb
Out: value=118 unit=lb
